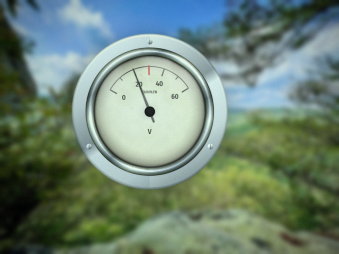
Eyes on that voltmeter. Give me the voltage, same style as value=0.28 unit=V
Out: value=20 unit=V
